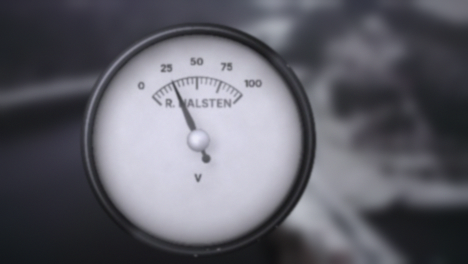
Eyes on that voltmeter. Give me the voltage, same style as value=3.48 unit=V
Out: value=25 unit=V
